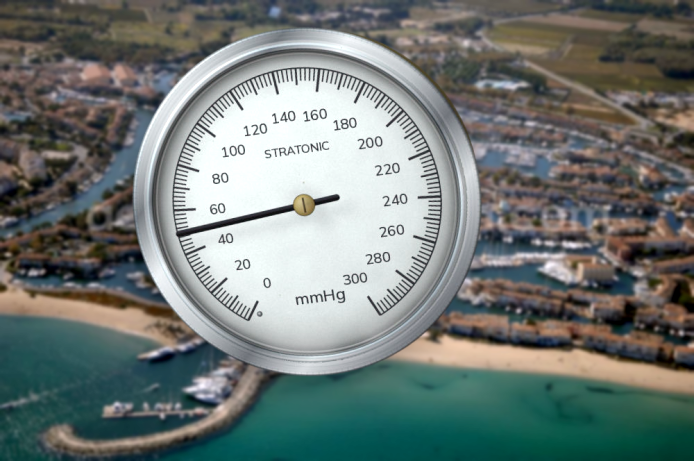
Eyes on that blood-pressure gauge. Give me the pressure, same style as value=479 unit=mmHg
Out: value=50 unit=mmHg
